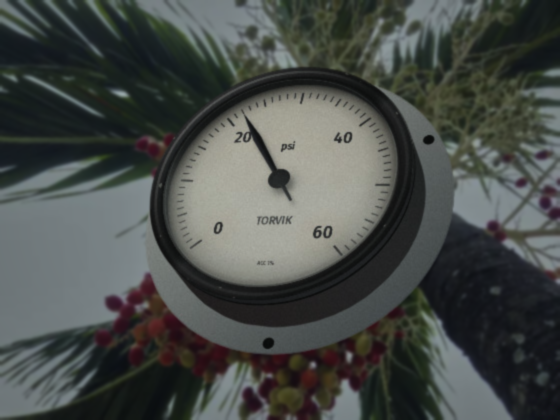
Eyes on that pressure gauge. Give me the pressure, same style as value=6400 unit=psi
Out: value=22 unit=psi
